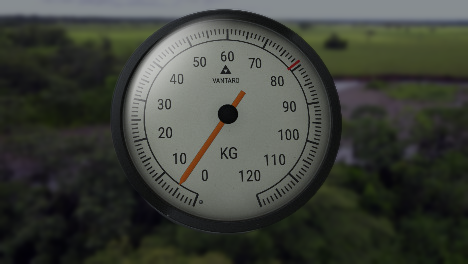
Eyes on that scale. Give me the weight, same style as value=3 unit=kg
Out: value=5 unit=kg
